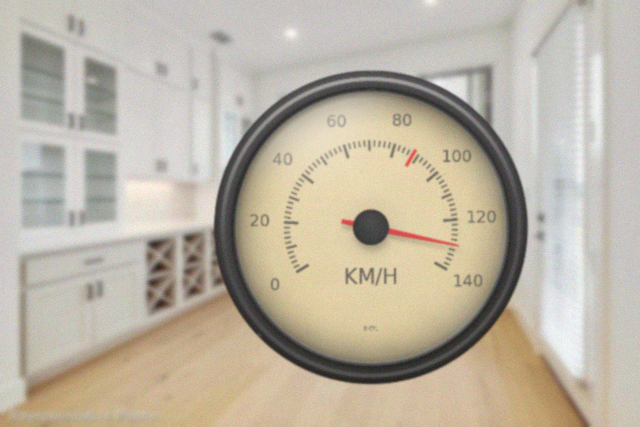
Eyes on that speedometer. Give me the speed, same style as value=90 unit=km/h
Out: value=130 unit=km/h
